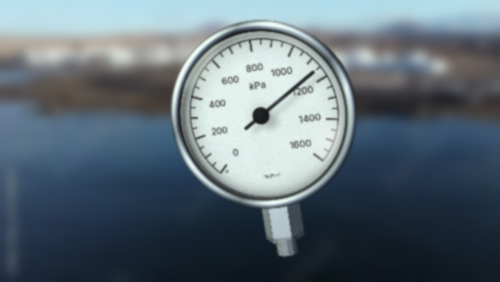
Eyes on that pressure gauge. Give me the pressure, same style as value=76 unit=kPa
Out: value=1150 unit=kPa
